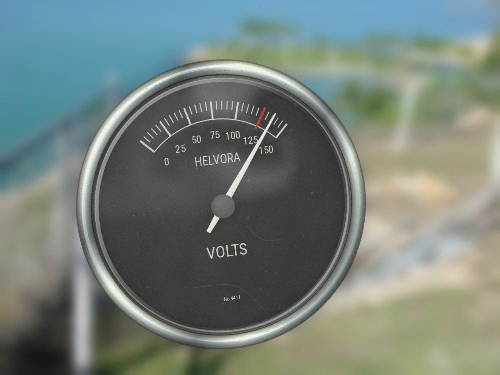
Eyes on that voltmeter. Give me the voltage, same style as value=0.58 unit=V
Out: value=135 unit=V
